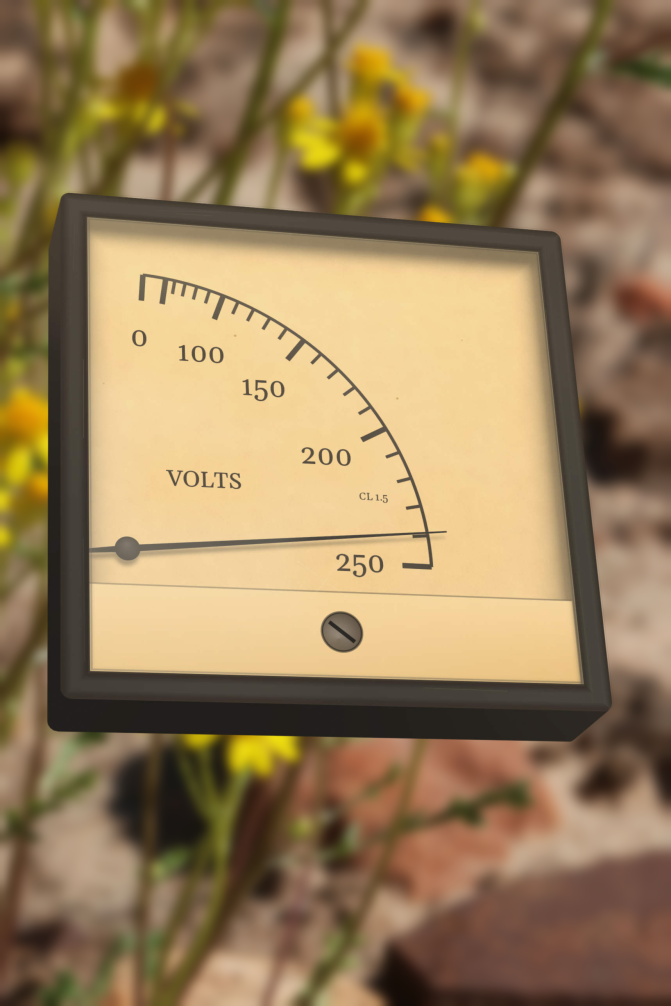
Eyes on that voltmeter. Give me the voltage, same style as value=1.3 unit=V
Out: value=240 unit=V
